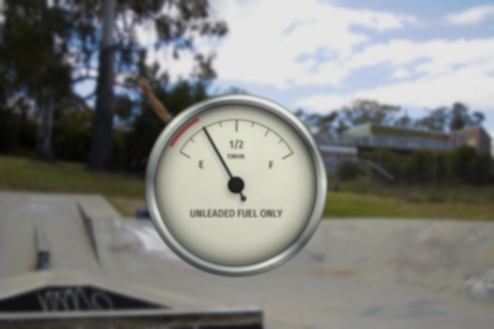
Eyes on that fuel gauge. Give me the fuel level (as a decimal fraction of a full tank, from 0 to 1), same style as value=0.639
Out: value=0.25
